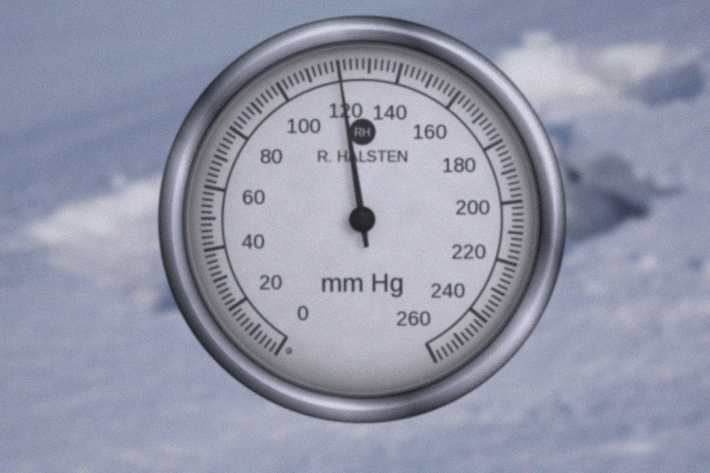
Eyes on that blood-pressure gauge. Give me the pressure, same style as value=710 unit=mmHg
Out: value=120 unit=mmHg
